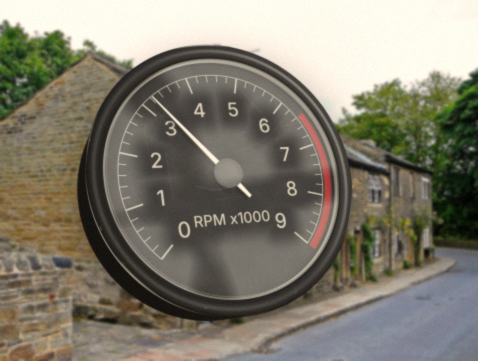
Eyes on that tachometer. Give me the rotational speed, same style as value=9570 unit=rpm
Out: value=3200 unit=rpm
